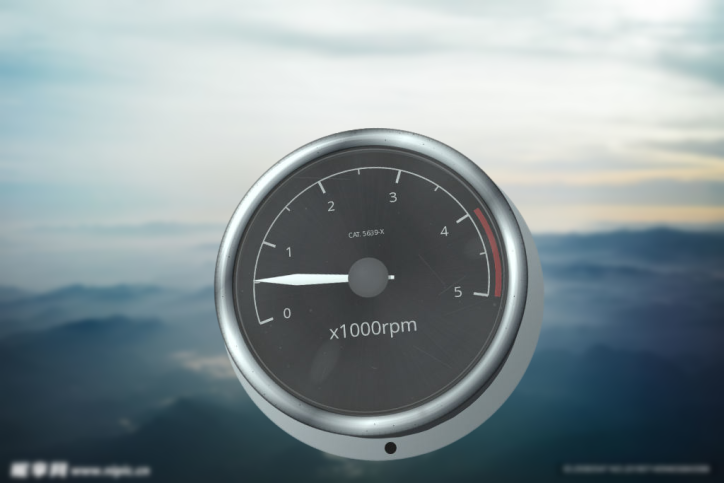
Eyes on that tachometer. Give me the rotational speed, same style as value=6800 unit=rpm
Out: value=500 unit=rpm
